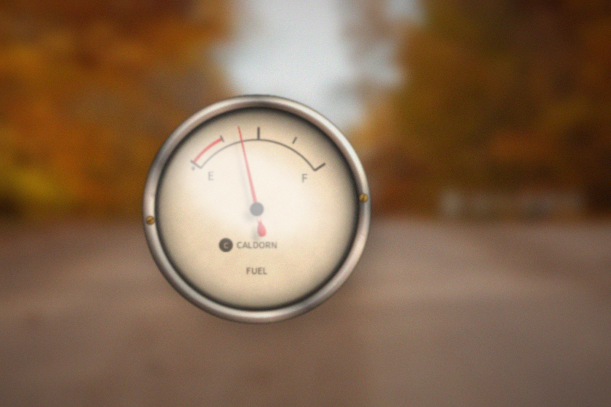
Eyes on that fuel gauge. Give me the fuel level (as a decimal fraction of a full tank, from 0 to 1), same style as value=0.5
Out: value=0.375
